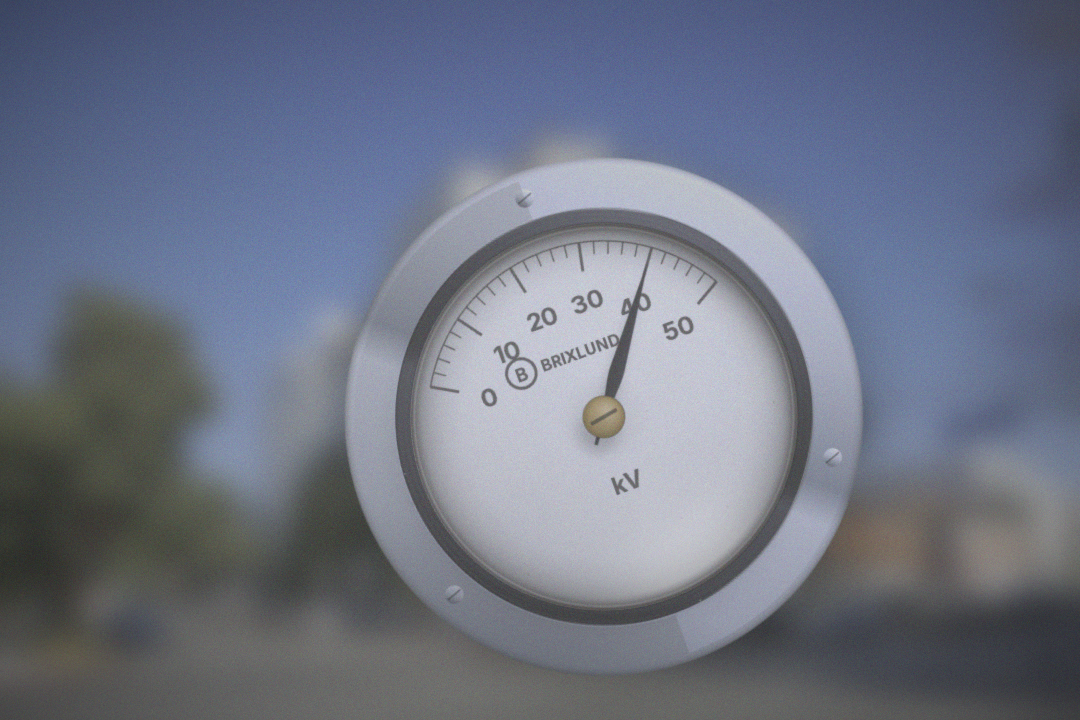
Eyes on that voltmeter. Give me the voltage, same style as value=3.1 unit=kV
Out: value=40 unit=kV
